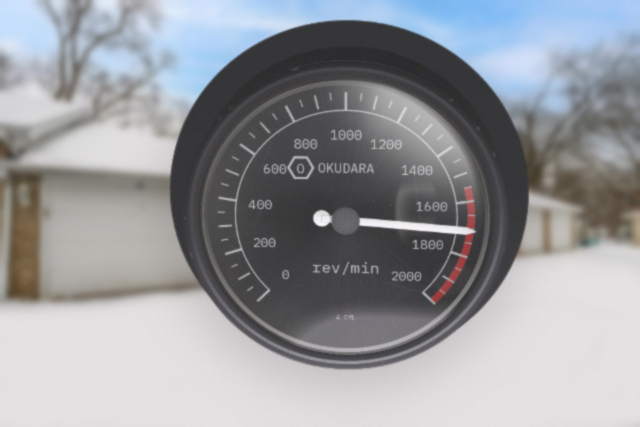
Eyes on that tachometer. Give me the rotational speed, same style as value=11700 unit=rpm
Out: value=1700 unit=rpm
